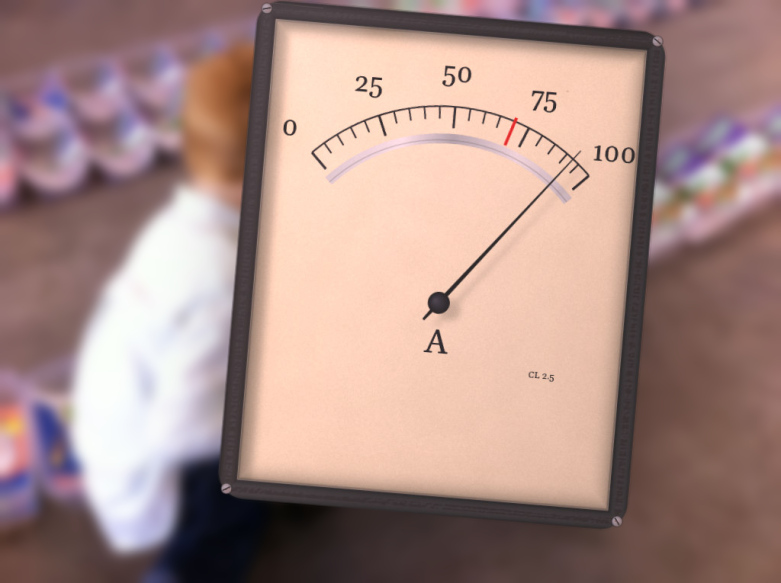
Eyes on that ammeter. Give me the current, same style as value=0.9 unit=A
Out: value=92.5 unit=A
